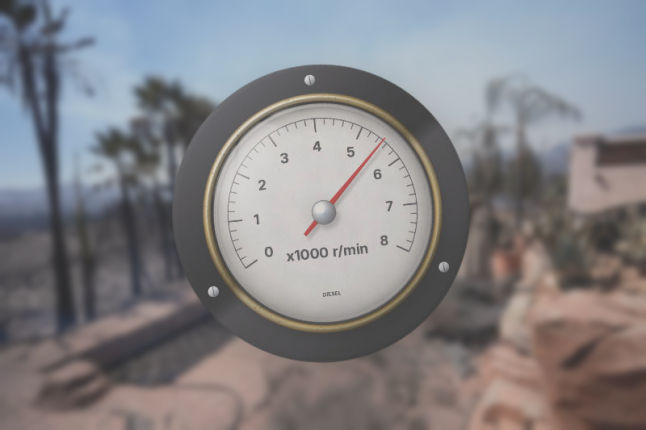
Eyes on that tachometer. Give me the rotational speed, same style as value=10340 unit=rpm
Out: value=5500 unit=rpm
